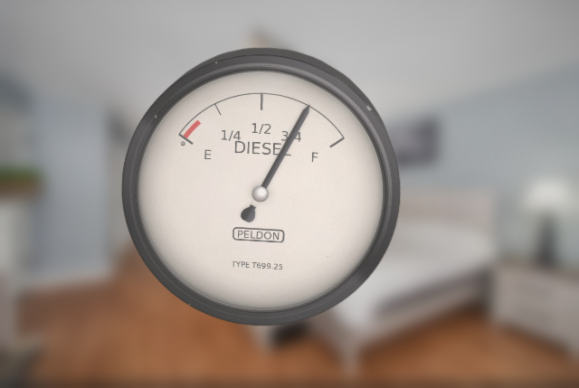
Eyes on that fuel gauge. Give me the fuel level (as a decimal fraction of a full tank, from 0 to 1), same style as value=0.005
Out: value=0.75
